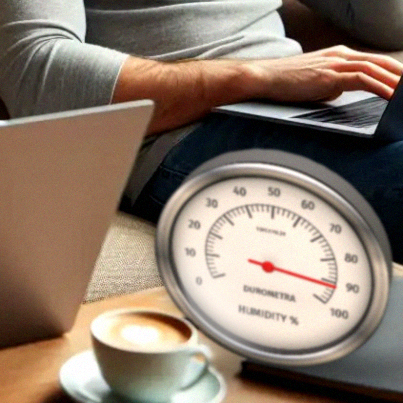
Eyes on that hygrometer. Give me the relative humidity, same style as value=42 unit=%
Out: value=90 unit=%
